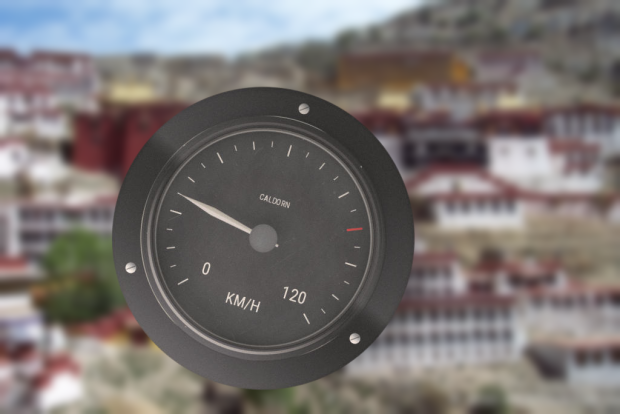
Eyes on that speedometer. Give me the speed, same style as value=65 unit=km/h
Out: value=25 unit=km/h
